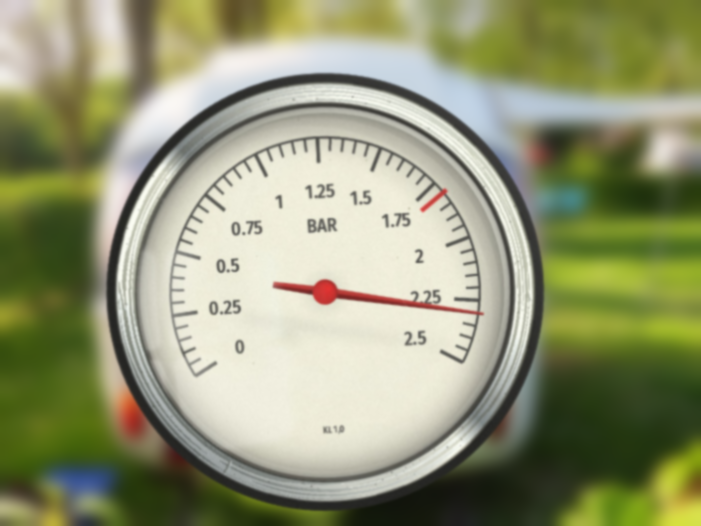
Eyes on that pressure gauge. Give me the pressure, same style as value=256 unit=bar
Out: value=2.3 unit=bar
